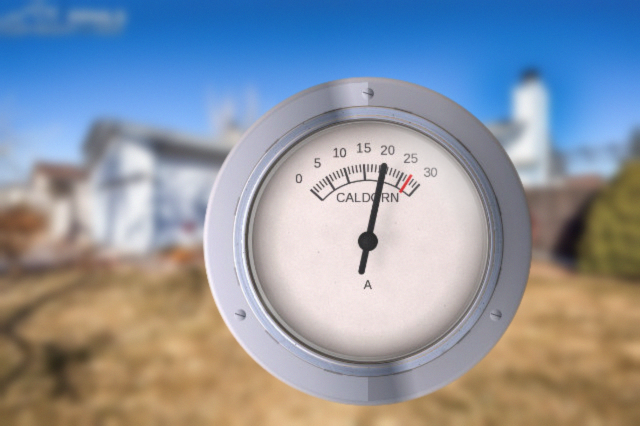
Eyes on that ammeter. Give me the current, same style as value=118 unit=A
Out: value=20 unit=A
